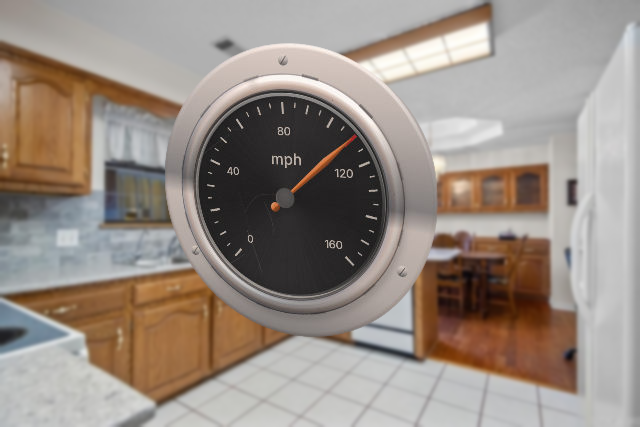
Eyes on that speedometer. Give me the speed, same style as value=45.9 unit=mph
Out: value=110 unit=mph
